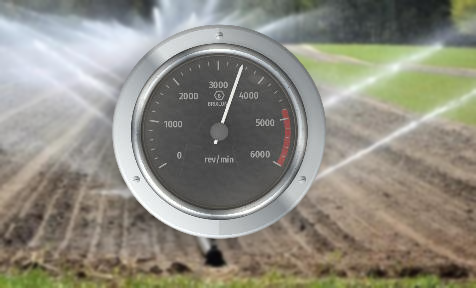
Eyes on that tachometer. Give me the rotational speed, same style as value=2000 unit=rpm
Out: value=3500 unit=rpm
